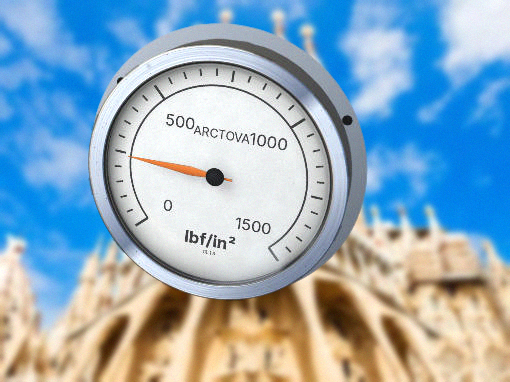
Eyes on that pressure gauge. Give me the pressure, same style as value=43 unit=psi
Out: value=250 unit=psi
